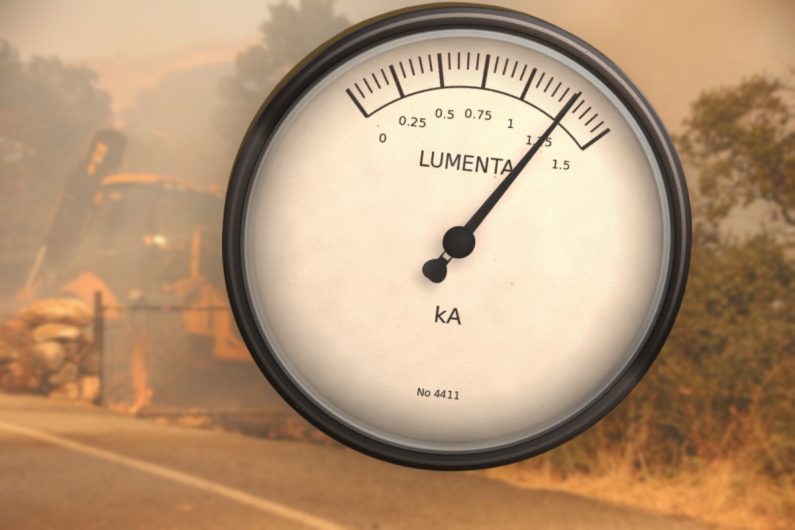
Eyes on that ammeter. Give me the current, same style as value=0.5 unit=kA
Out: value=1.25 unit=kA
